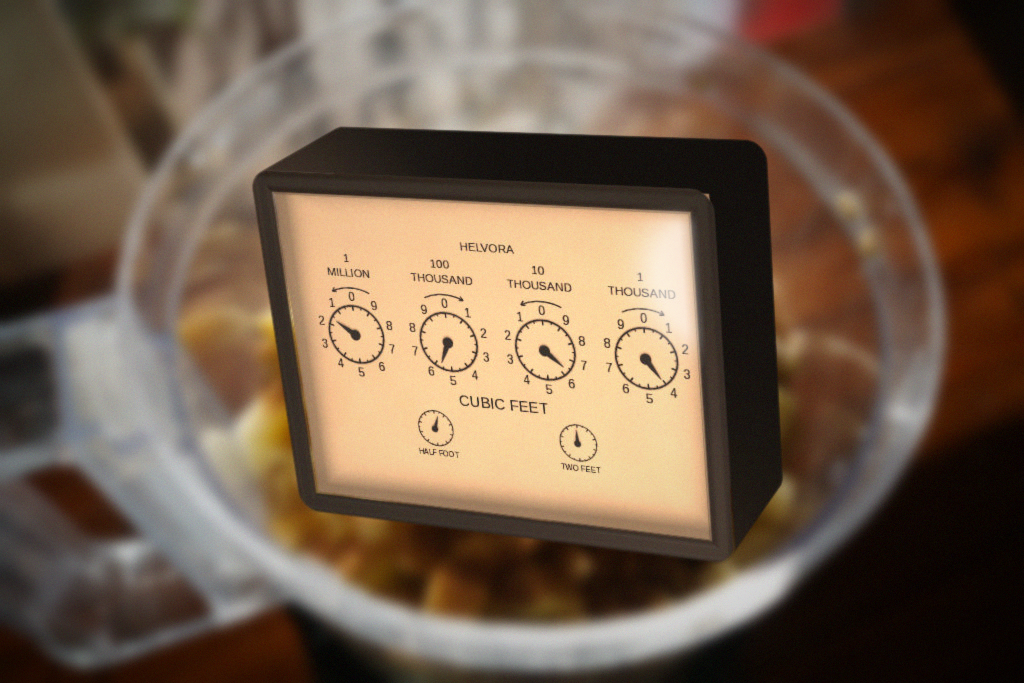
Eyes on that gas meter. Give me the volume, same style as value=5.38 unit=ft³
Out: value=156400 unit=ft³
